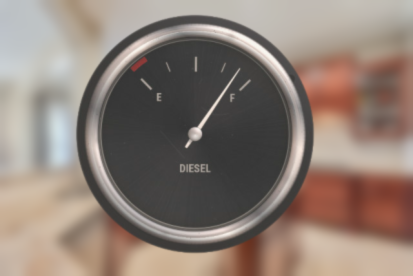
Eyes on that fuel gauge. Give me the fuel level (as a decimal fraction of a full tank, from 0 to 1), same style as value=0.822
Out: value=0.875
